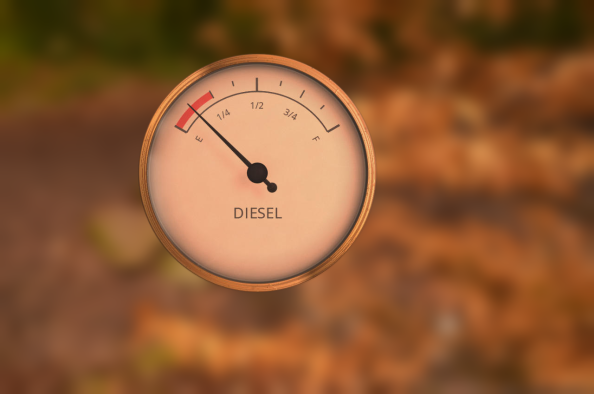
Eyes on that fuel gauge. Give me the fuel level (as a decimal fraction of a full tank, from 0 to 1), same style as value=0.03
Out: value=0.125
